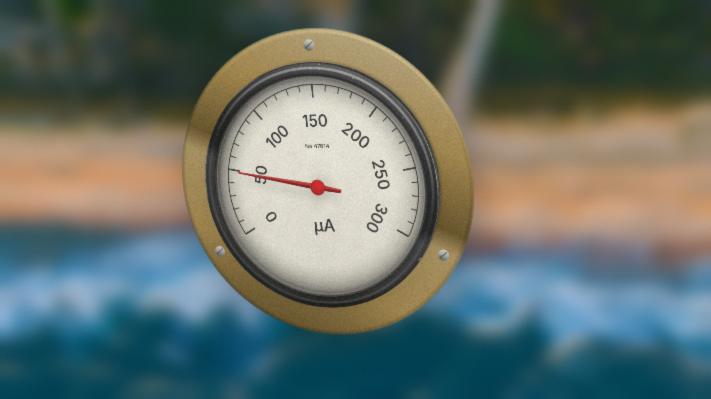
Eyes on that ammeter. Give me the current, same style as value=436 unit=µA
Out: value=50 unit=µA
